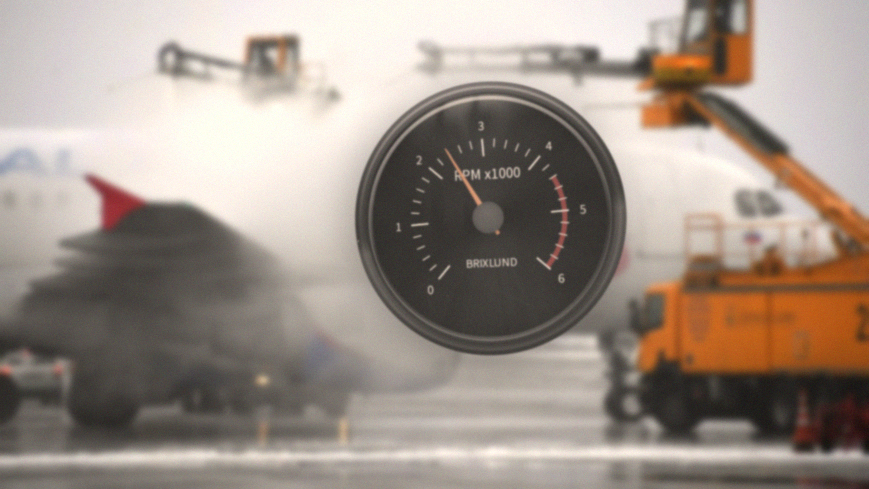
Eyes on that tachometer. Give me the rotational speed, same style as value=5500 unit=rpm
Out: value=2400 unit=rpm
